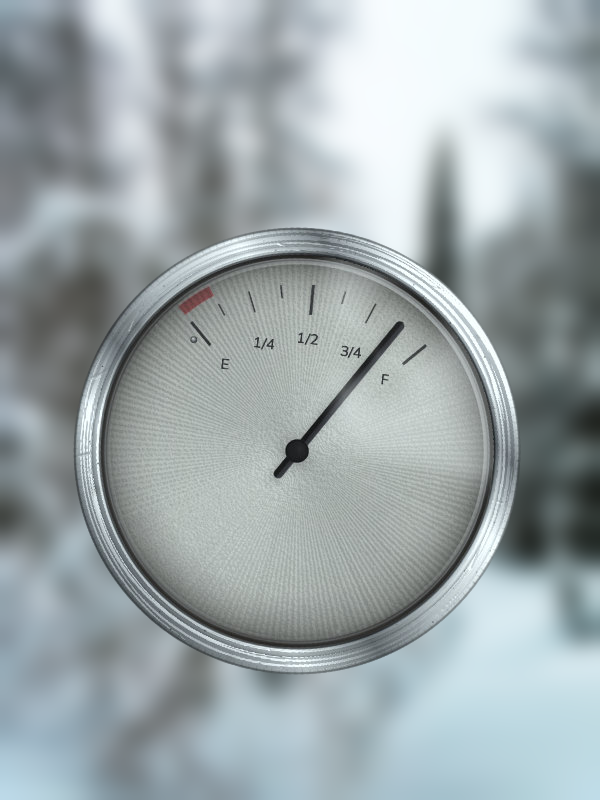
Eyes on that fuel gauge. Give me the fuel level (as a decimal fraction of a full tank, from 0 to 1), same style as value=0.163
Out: value=0.875
